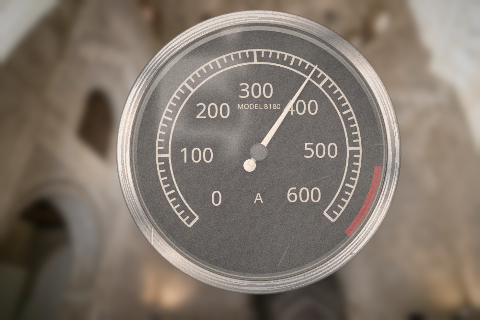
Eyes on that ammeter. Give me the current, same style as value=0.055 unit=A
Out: value=380 unit=A
